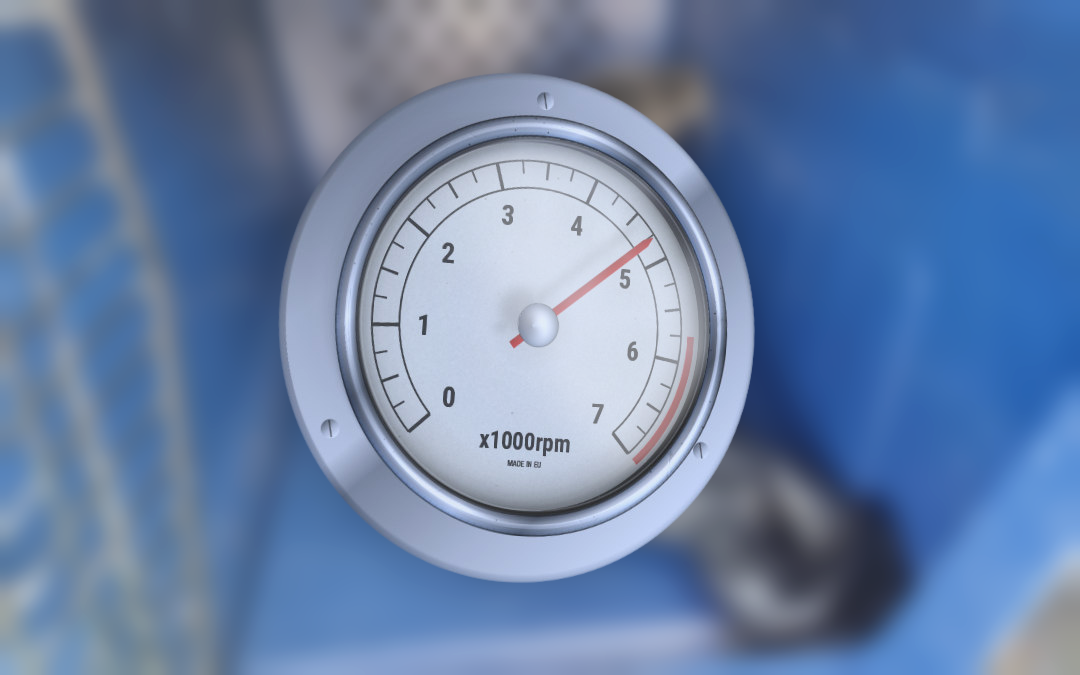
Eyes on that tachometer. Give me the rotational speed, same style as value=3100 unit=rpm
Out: value=4750 unit=rpm
